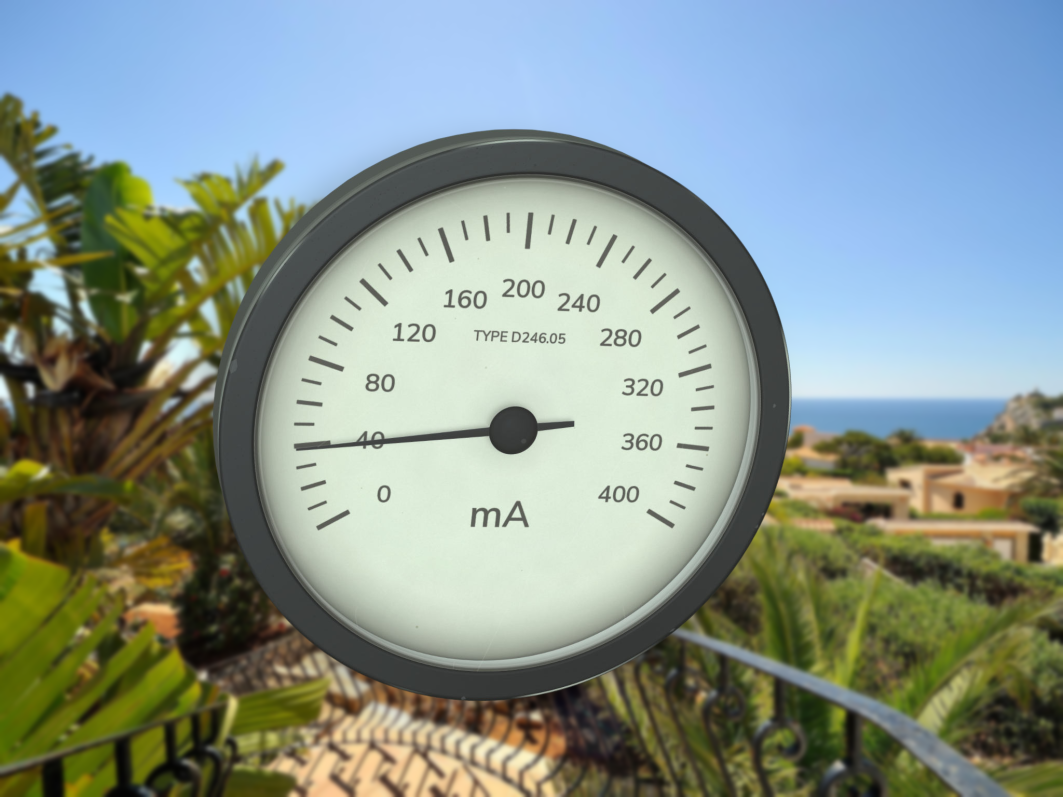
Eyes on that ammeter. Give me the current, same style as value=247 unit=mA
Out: value=40 unit=mA
